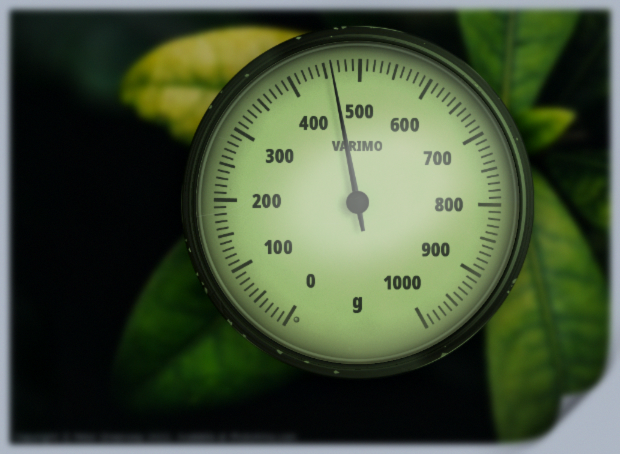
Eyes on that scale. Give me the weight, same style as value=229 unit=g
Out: value=460 unit=g
